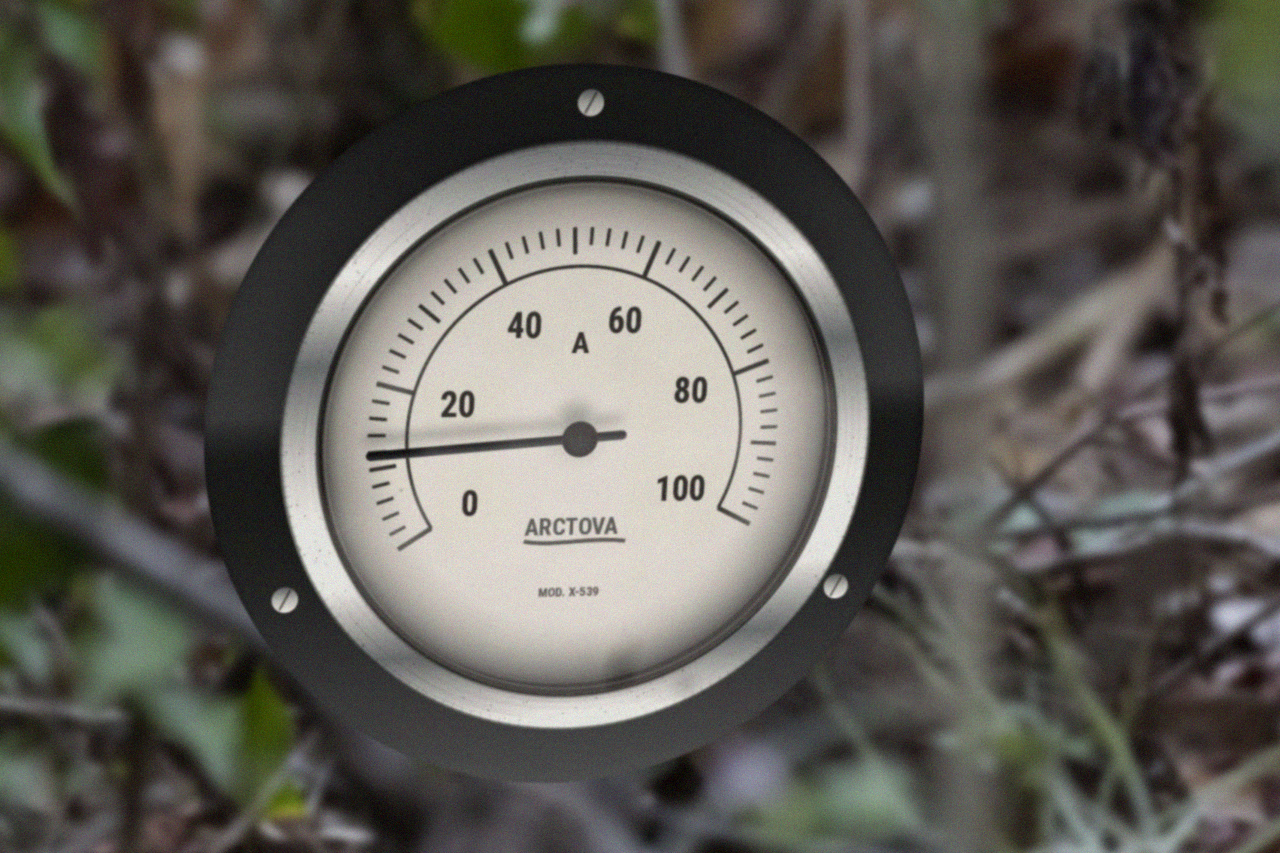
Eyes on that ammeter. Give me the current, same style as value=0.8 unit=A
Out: value=12 unit=A
